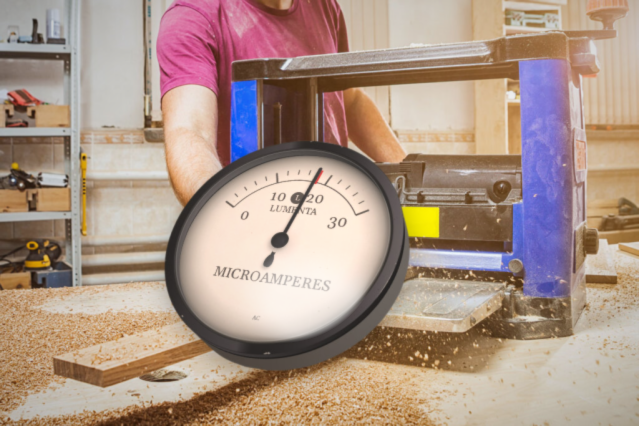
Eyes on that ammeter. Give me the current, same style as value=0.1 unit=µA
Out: value=18 unit=µA
